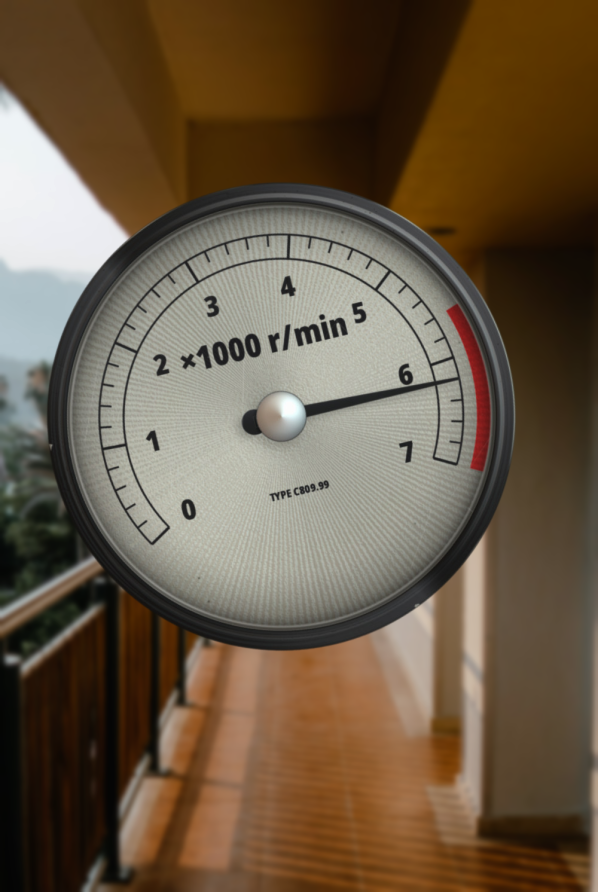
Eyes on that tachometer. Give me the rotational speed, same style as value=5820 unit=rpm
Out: value=6200 unit=rpm
